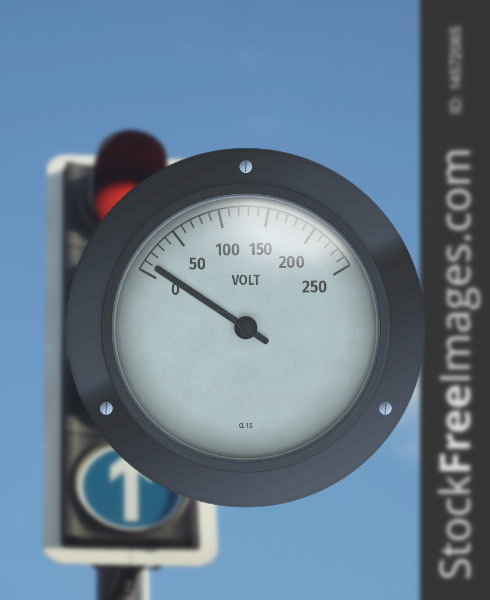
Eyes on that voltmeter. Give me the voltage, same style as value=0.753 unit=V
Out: value=10 unit=V
